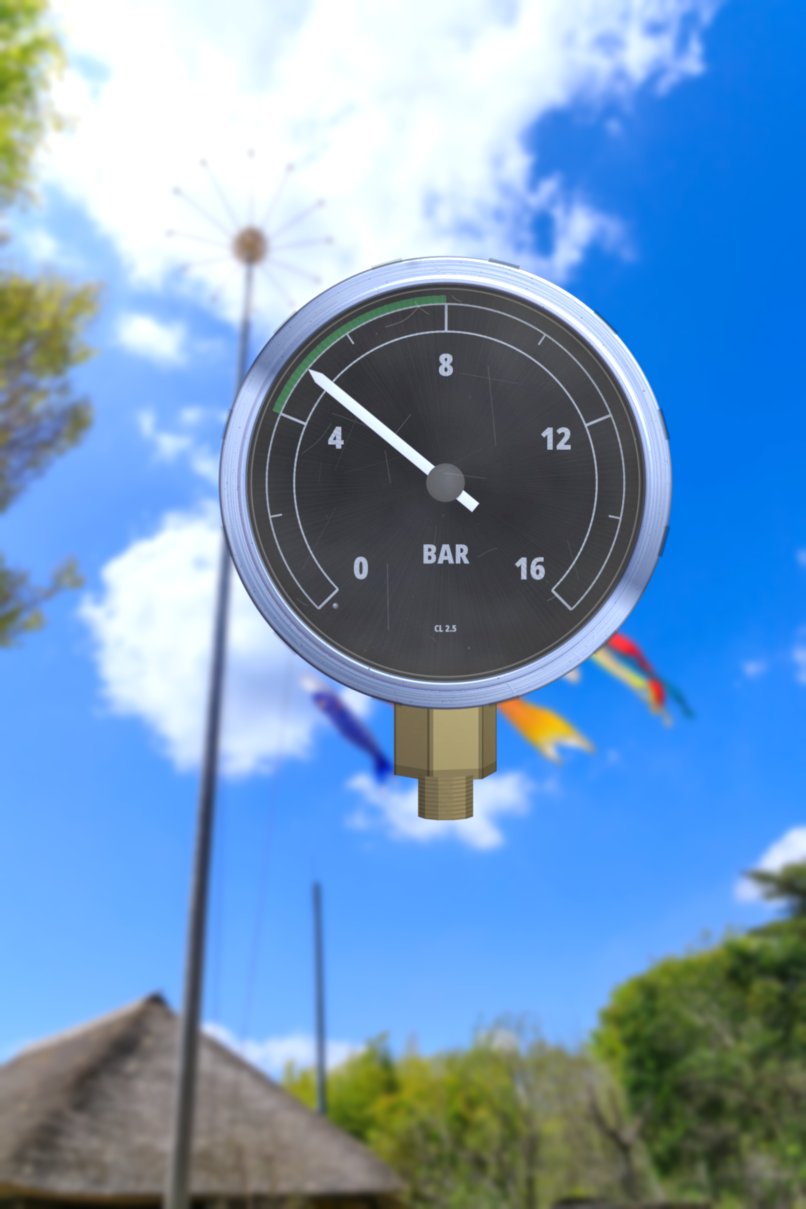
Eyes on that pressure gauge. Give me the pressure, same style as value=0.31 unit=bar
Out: value=5 unit=bar
